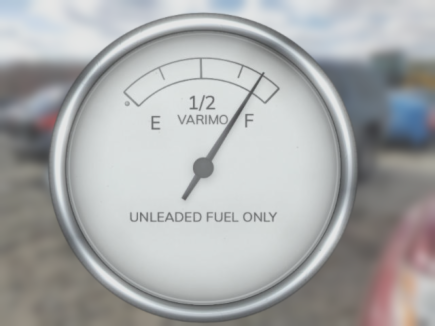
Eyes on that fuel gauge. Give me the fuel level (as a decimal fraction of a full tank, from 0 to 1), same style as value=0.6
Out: value=0.875
